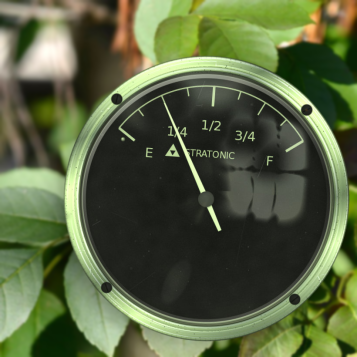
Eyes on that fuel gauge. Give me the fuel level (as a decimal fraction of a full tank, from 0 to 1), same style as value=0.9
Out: value=0.25
